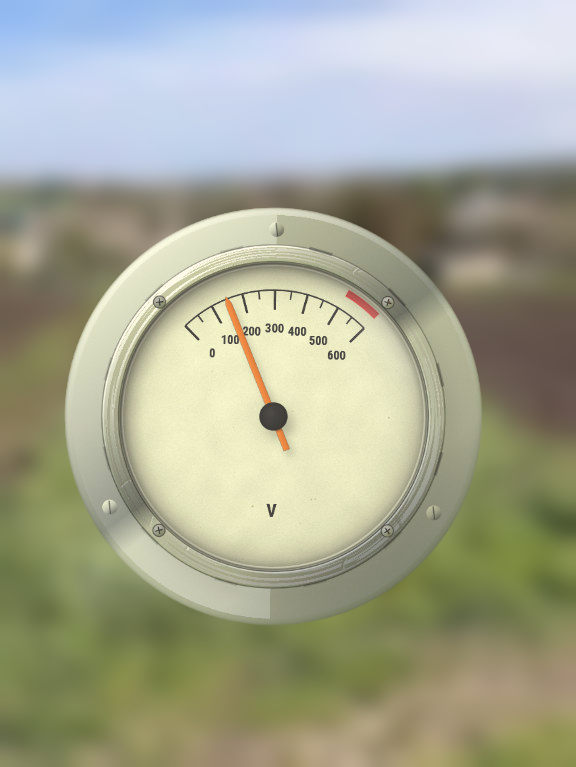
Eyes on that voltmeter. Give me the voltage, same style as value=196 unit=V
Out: value=150 unit=V
